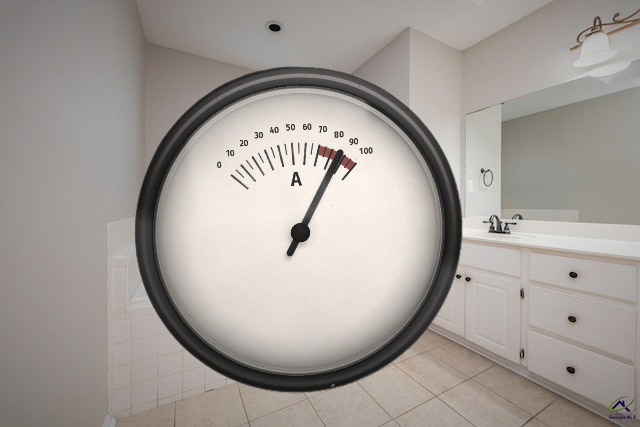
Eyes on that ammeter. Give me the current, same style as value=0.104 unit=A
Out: value=85 unit=A
